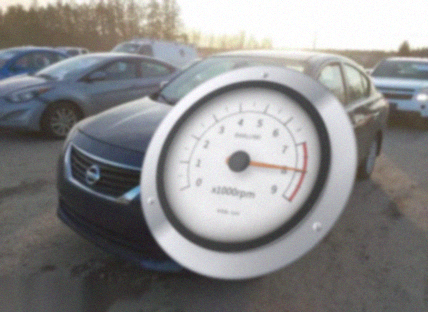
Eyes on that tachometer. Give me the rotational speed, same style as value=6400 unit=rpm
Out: value=8000 unit=rpm
